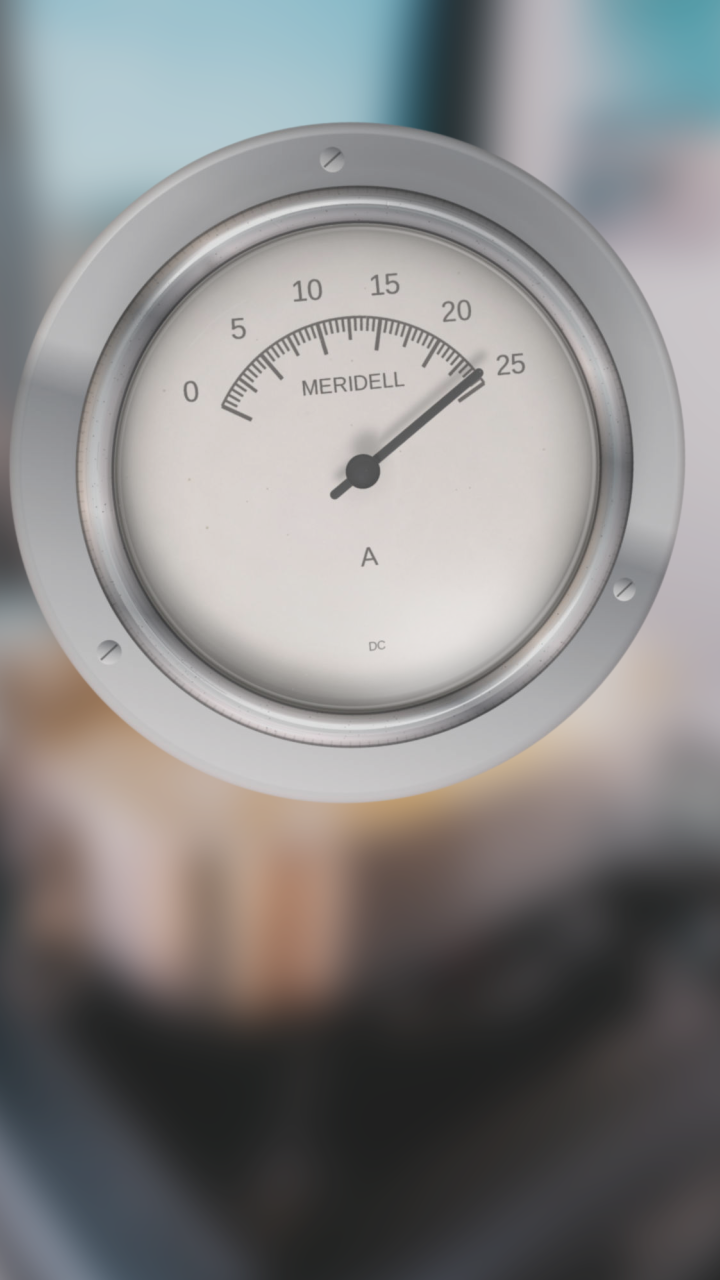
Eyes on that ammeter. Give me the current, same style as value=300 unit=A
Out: value=24 unit=A
